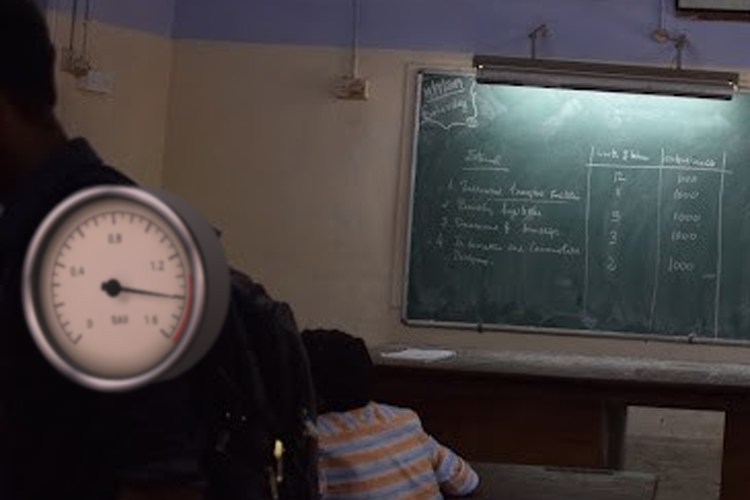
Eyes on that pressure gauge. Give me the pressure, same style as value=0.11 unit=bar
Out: value=1.4 unit=bar
